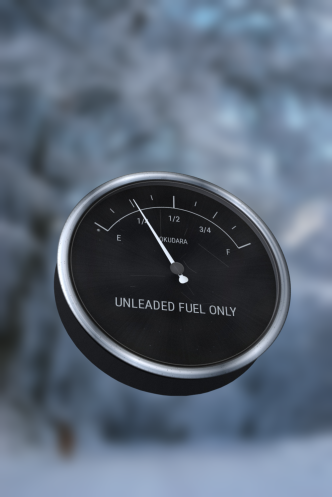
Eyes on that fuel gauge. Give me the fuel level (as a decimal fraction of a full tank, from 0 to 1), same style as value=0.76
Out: value=0.25
